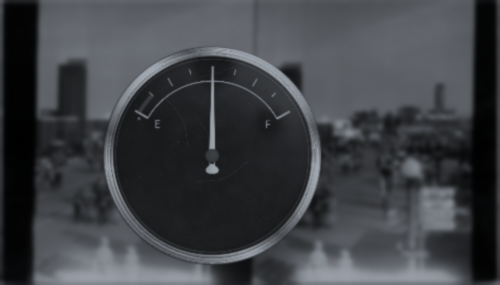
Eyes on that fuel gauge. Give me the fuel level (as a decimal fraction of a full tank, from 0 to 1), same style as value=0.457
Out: value=0.5
